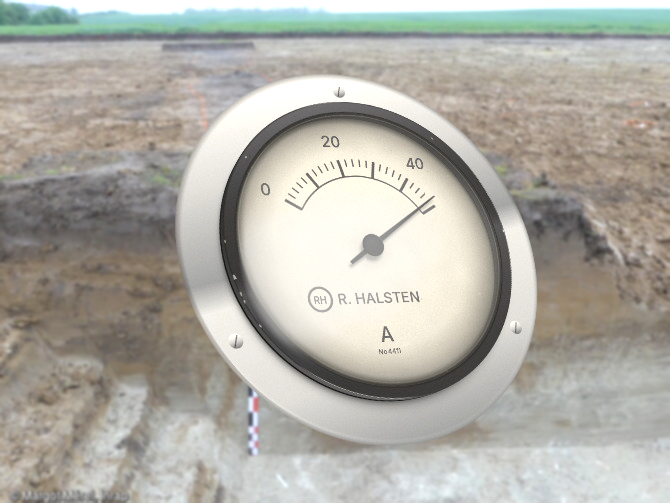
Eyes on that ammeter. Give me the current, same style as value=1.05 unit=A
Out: value=48 unit=A
